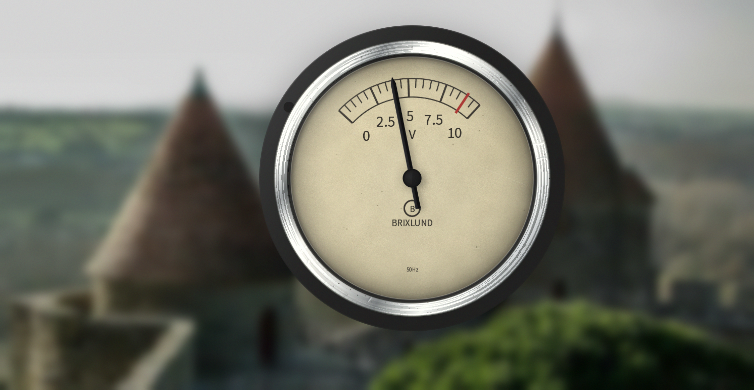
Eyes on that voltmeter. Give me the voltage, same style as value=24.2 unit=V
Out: value=4 unit=V
